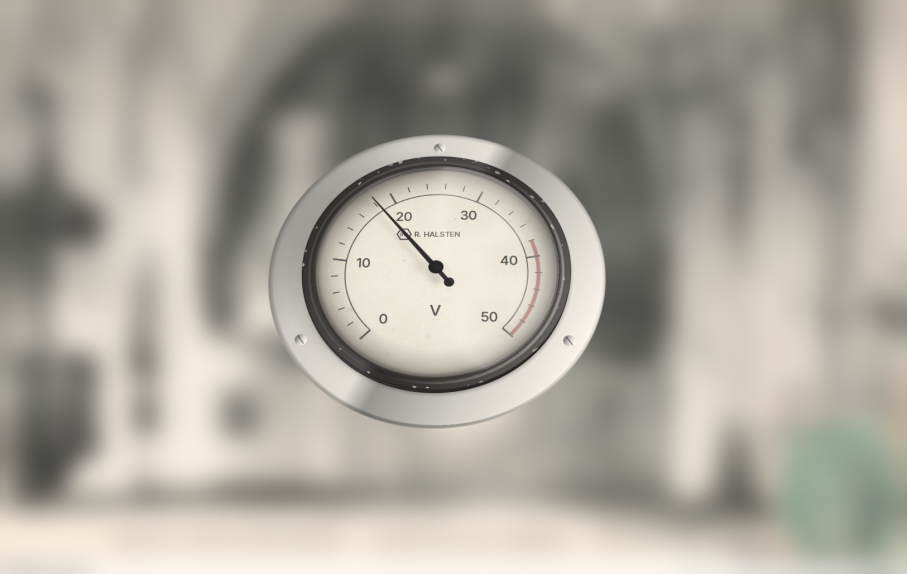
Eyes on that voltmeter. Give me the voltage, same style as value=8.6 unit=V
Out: value=18 unit=V
